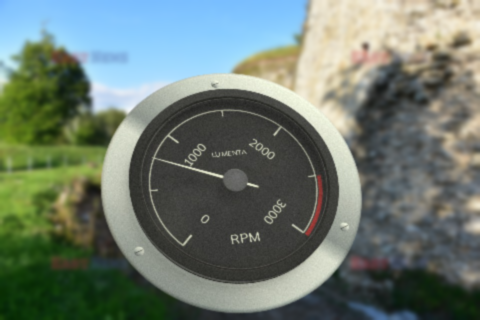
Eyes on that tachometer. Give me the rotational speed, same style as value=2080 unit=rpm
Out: value=750 unit=rpm
